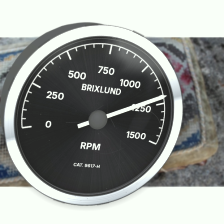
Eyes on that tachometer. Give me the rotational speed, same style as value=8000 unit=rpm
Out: value=1200 unit=rpm
